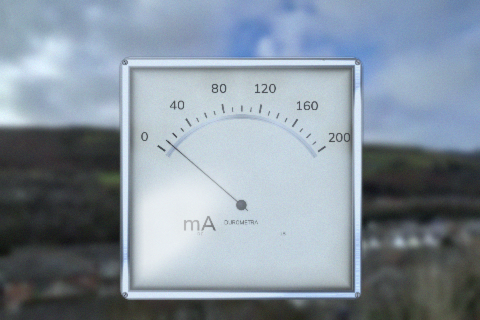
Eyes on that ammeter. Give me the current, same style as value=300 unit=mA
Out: value=10 unit=mA
